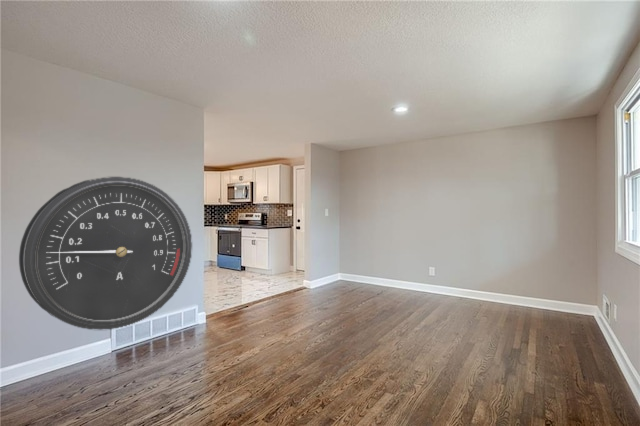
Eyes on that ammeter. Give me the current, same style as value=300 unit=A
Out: value=0.14 unit=A
